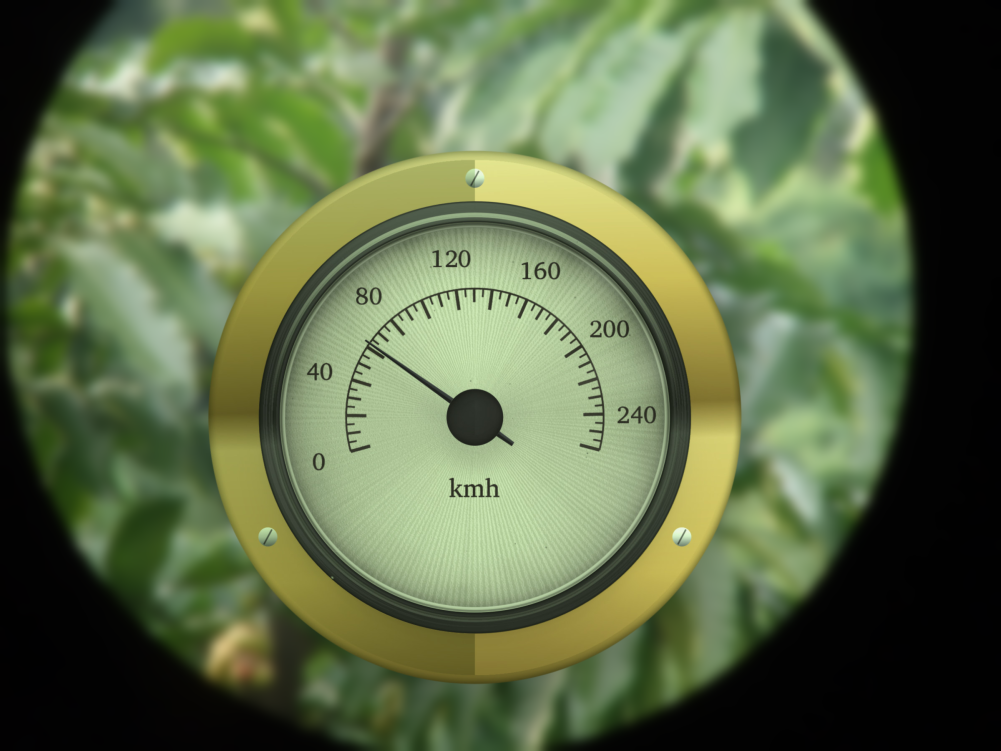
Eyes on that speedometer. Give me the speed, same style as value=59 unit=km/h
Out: value=62.5 unit=km/h
